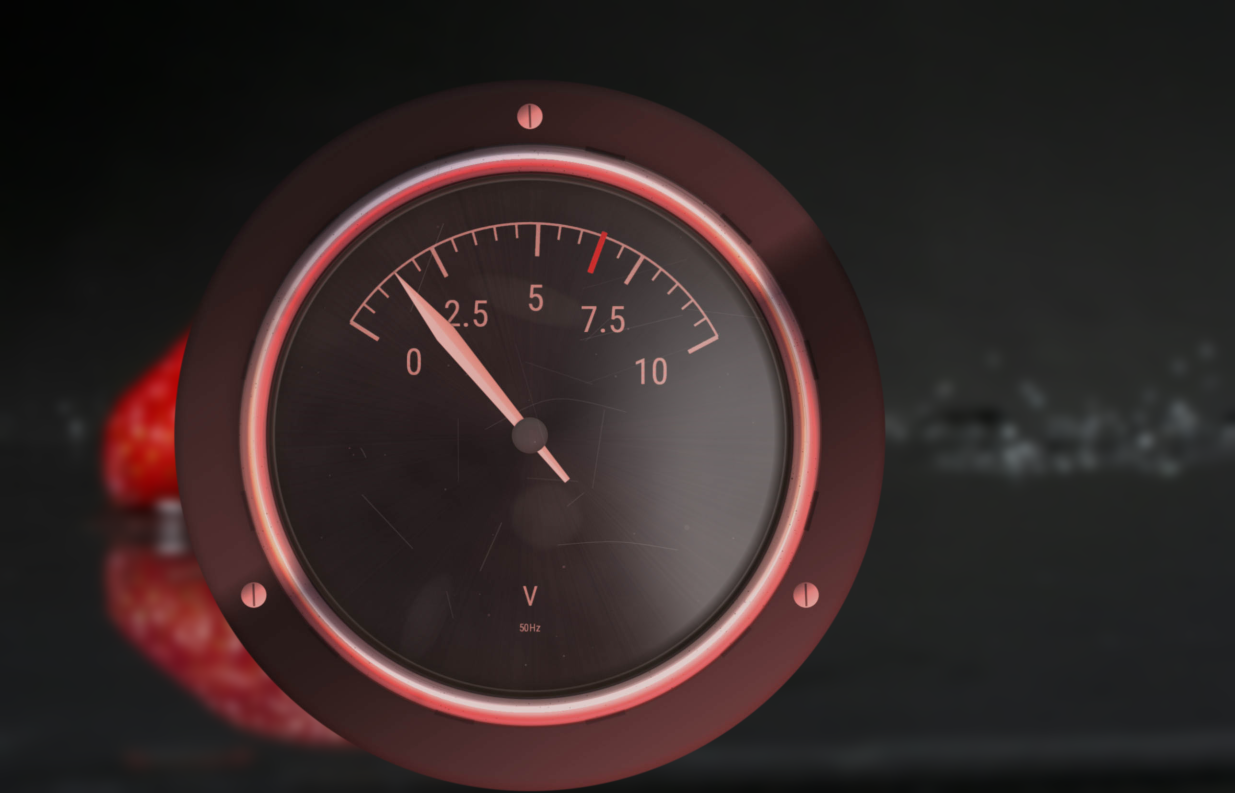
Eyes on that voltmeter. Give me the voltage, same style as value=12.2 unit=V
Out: value=1.5 unit=V
